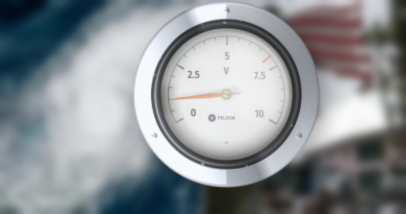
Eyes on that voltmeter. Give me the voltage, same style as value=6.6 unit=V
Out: value=1 unit=V
